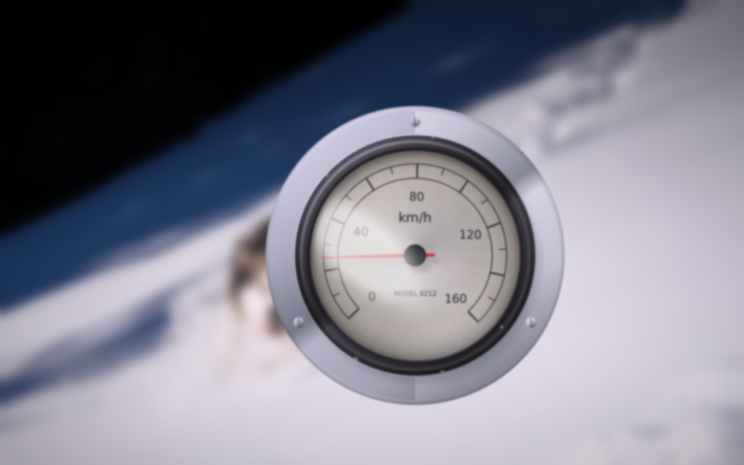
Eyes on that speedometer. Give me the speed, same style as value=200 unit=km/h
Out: value=25 unit=km/h
